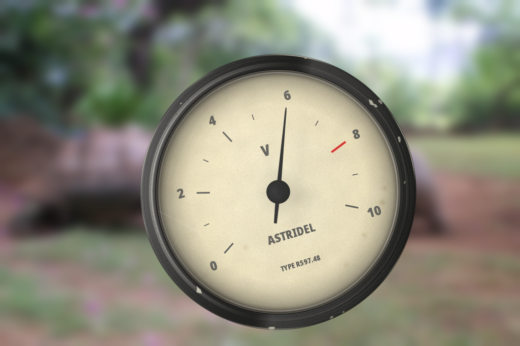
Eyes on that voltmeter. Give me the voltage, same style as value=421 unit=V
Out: value=6 unit=V
